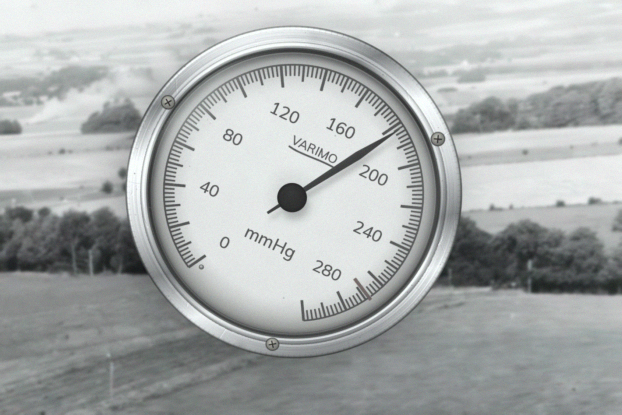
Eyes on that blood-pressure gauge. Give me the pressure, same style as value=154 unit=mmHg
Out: value=182 unit=mmHg
